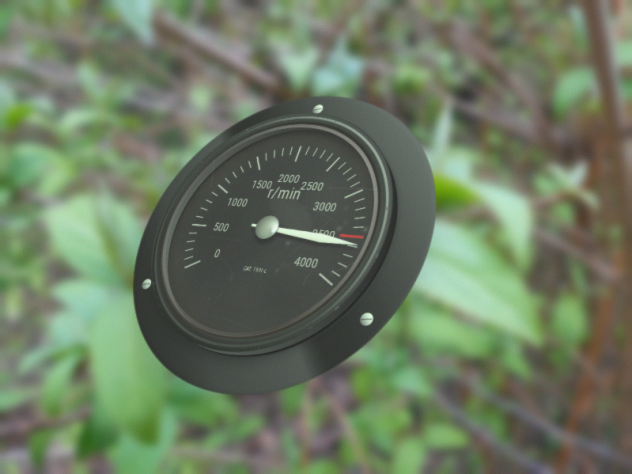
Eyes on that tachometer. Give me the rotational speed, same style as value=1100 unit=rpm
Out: value=3600 unit=rpm
